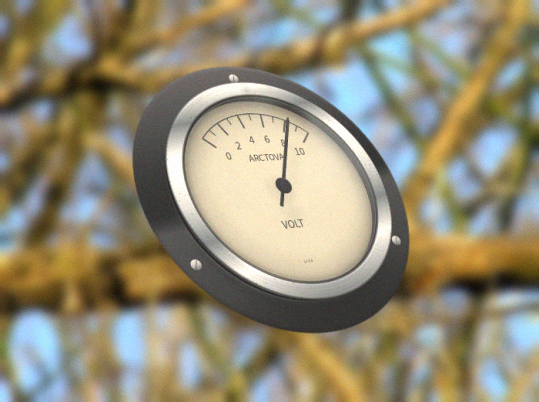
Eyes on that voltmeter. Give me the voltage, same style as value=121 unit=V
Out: value=8 unit=V
